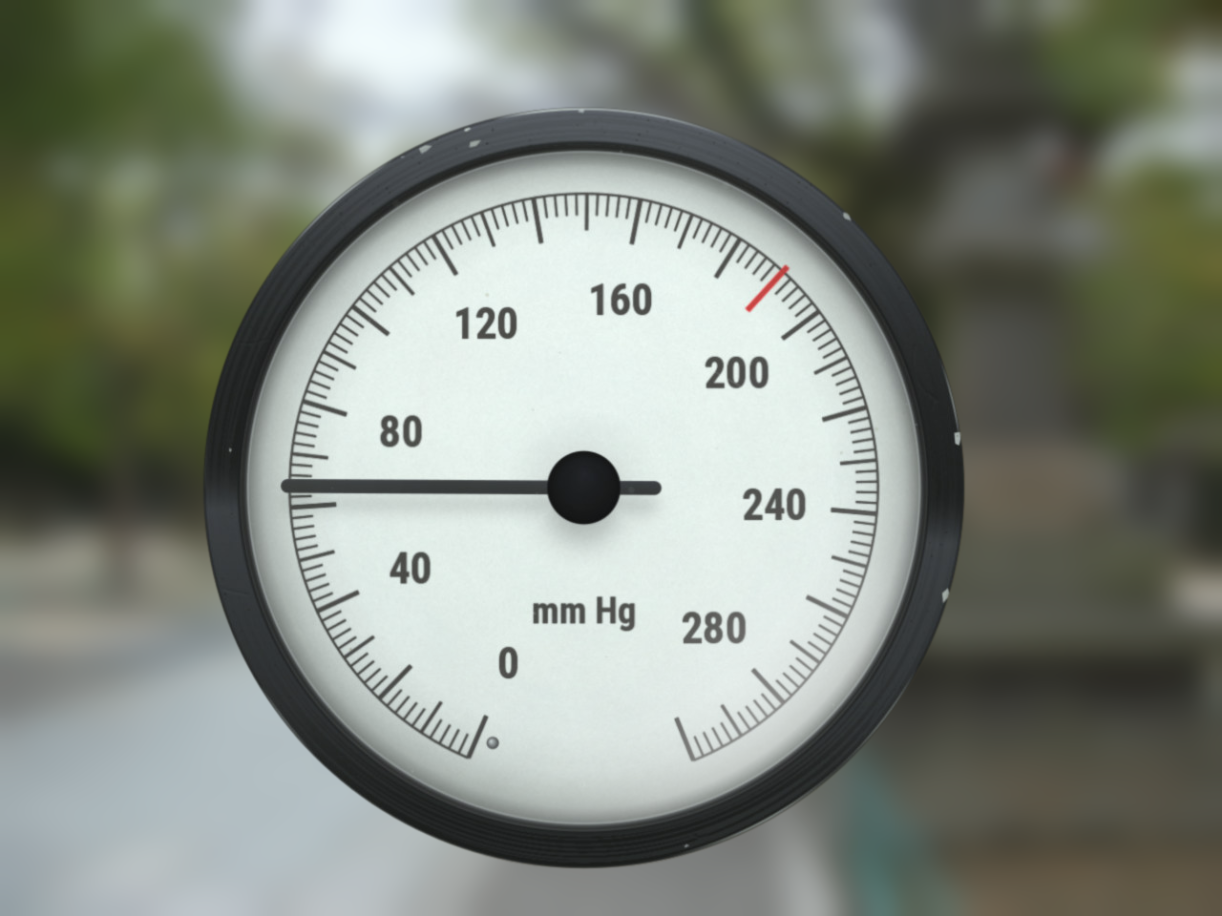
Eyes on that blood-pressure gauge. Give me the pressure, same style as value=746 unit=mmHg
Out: value=64 unit=mmHg
